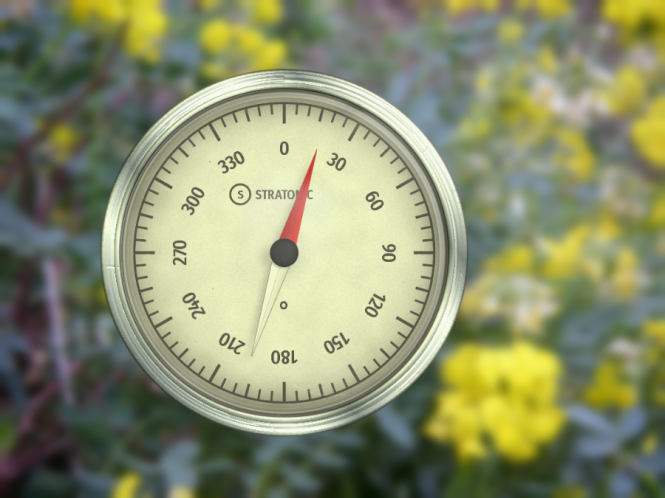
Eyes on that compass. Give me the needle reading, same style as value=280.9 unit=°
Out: value=17.5 unit=°
